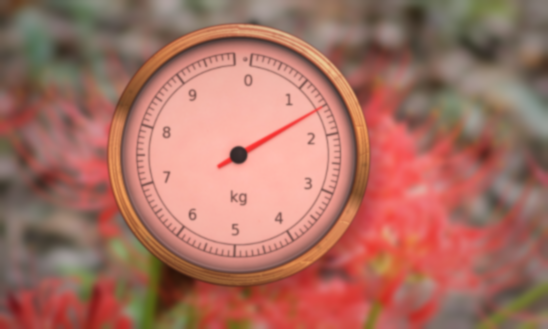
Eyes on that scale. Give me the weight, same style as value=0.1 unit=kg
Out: value=1.5 unit=kg
